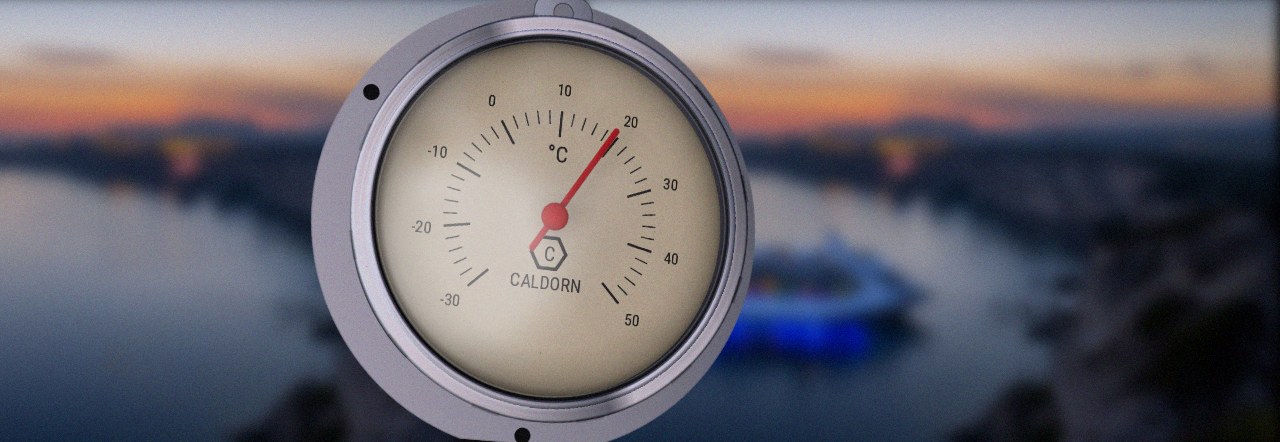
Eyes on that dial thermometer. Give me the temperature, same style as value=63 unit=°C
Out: value=19 unit=°C
